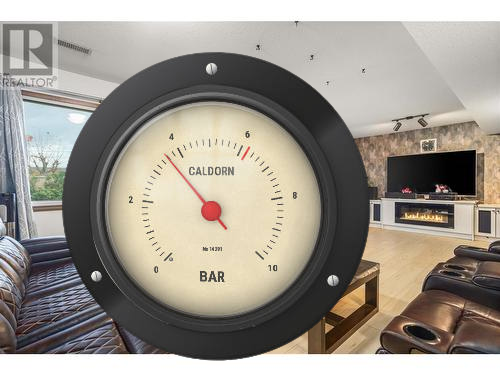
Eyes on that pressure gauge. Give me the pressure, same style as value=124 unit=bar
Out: value=3.6 unit=bar
